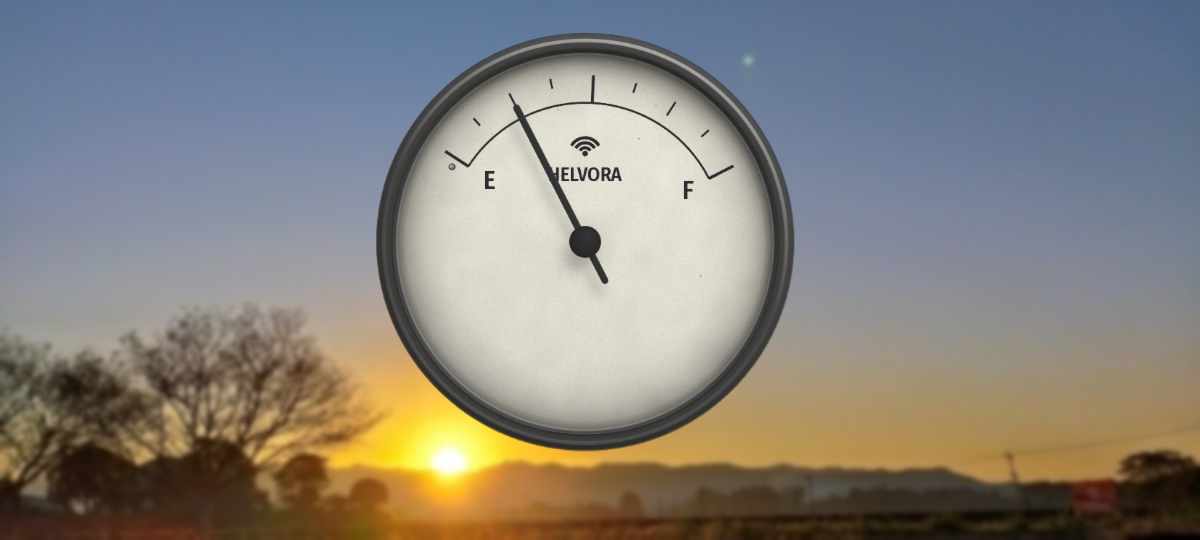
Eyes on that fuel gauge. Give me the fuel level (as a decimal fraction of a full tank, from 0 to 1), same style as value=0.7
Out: value=0.25
